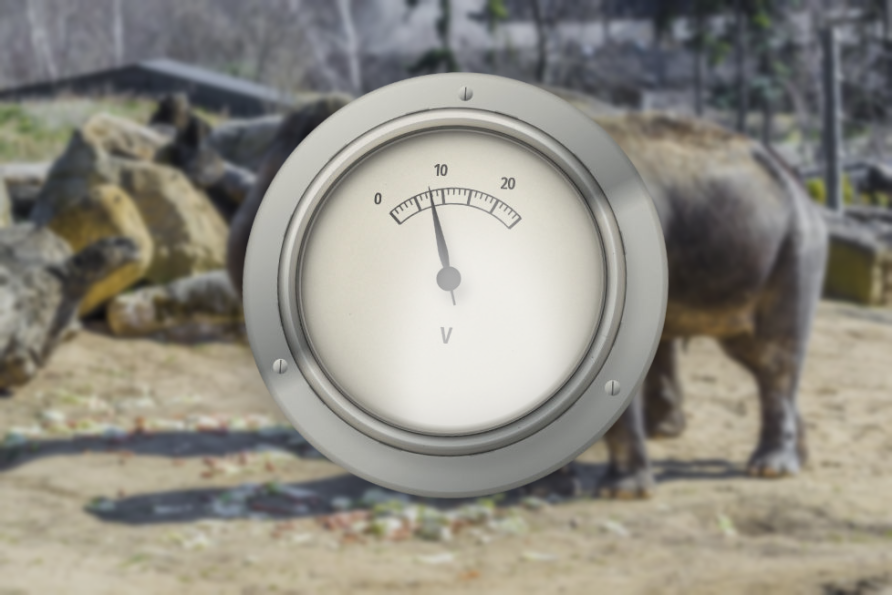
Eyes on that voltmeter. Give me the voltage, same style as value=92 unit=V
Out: value=8 unit=V
